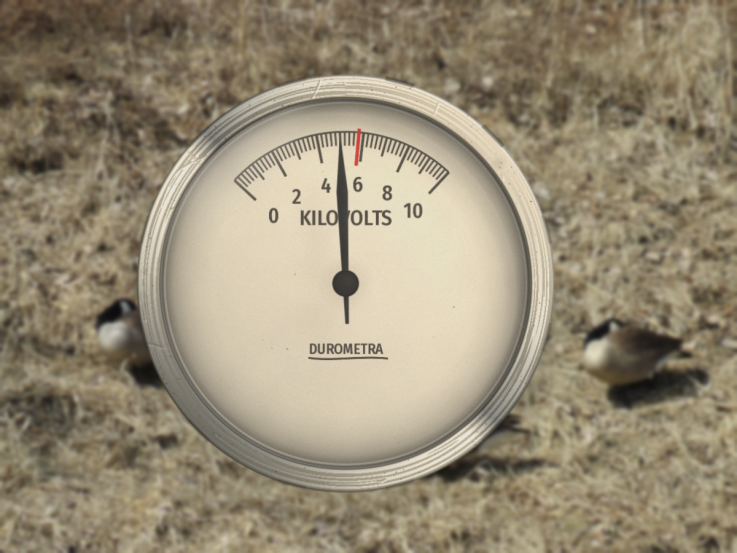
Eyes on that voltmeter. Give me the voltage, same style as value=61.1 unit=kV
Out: value=5 unit=kV
